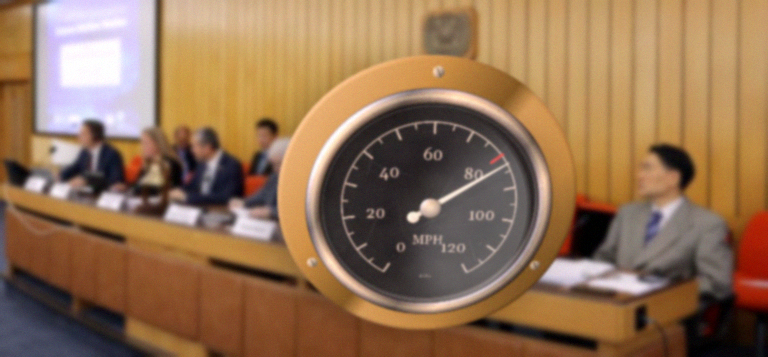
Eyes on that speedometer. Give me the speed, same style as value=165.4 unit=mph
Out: value=82.5 unit=mph
